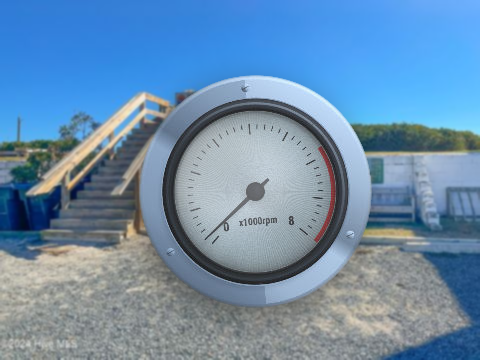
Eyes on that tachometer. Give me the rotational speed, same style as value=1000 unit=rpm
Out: value=200 unit=rpm
